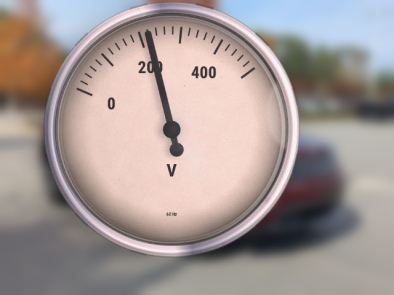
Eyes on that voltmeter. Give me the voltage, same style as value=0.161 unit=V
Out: value=220 unit=V
